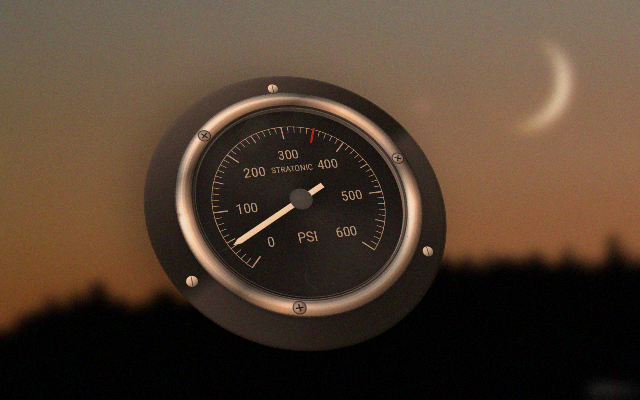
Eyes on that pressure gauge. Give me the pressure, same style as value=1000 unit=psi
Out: value=40 unit=psi
